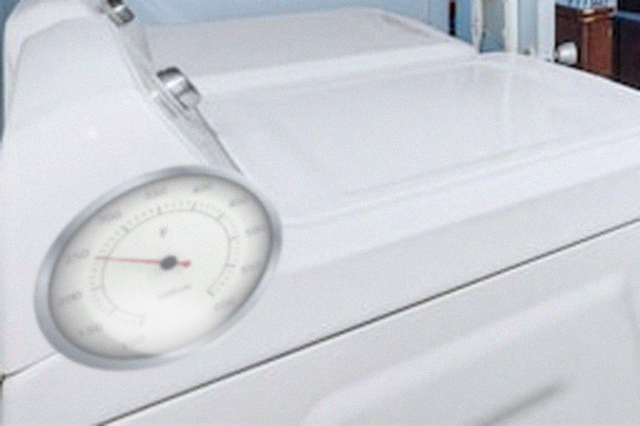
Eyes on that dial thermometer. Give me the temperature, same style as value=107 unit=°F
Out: value=250 unit=°F
